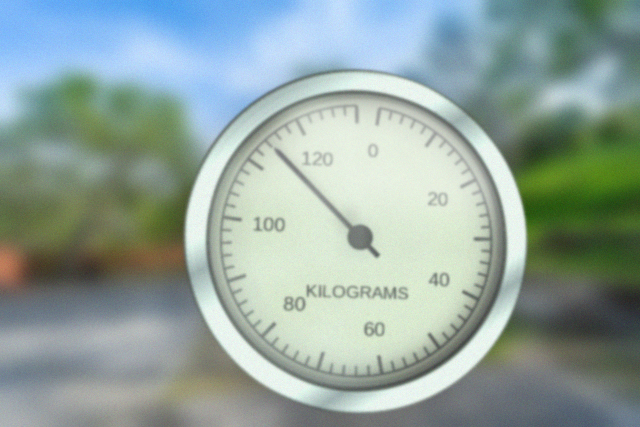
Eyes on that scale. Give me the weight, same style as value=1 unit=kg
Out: value=114 unit=kg
